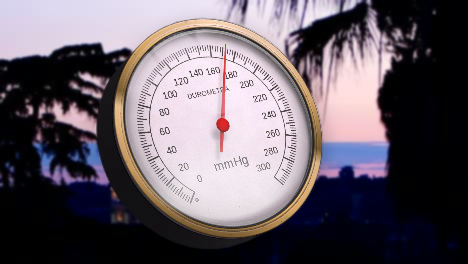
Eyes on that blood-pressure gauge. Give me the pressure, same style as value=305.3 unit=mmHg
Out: value=170 unit=mmHg
